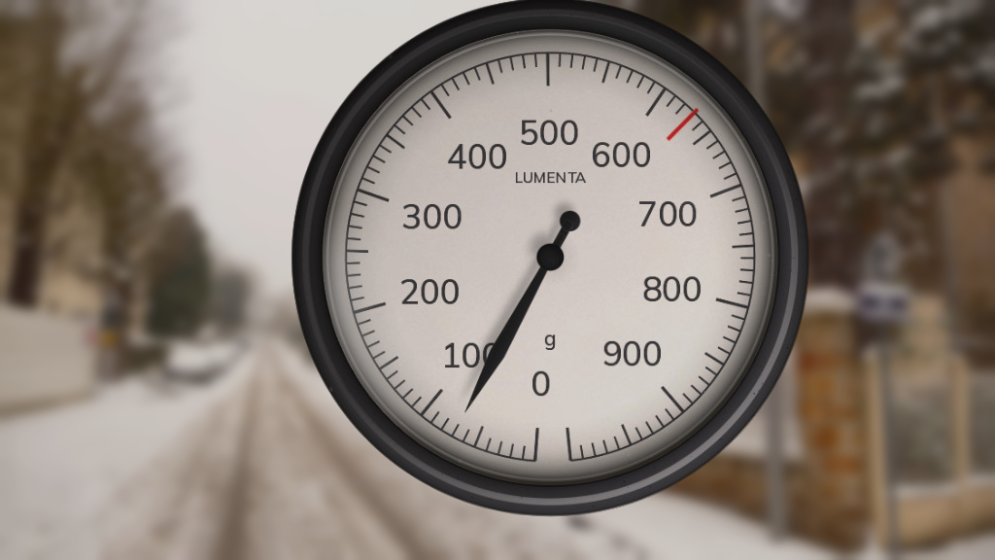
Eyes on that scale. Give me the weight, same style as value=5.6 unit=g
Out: value=70 unit=g
